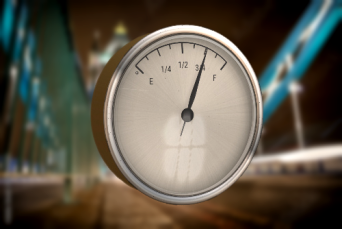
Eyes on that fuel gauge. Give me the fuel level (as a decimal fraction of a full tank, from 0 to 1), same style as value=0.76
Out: value=0.75
